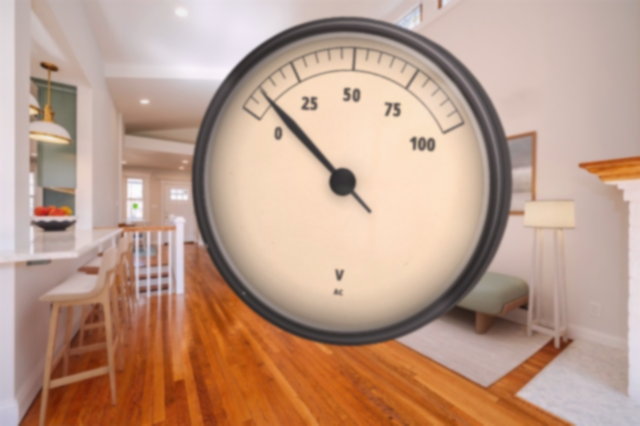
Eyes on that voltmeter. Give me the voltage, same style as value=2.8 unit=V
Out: value=10 unit=V
